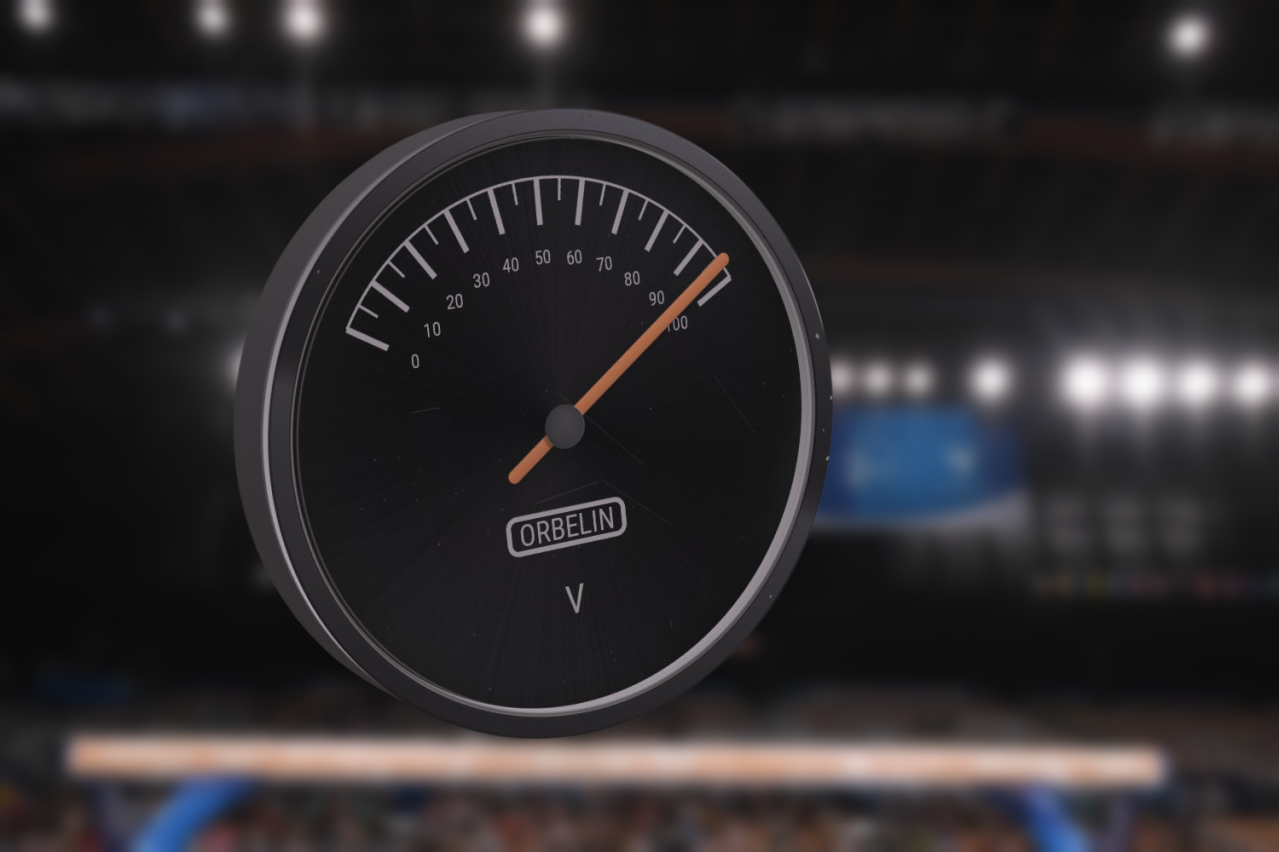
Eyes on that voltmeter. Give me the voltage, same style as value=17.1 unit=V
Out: value=95 unit=V
